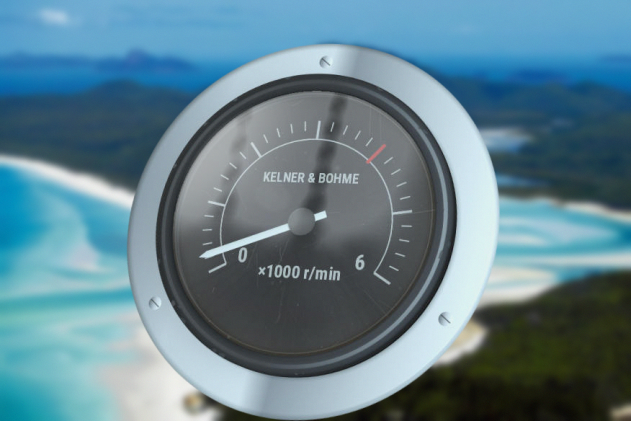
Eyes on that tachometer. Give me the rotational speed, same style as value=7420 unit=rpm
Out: value=200 unit=rpm
